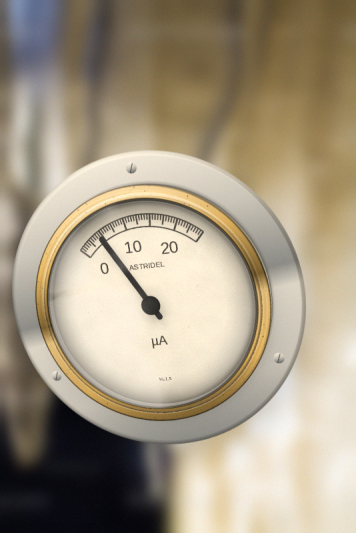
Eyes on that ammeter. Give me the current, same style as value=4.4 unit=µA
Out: value=5 unit=µA
